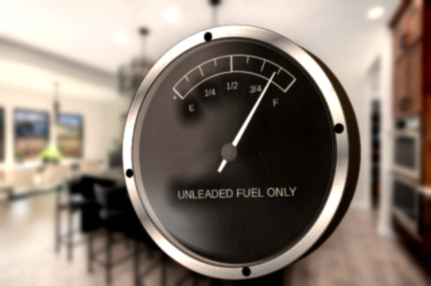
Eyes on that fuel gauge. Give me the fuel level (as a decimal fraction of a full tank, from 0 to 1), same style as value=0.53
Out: value=0.875
